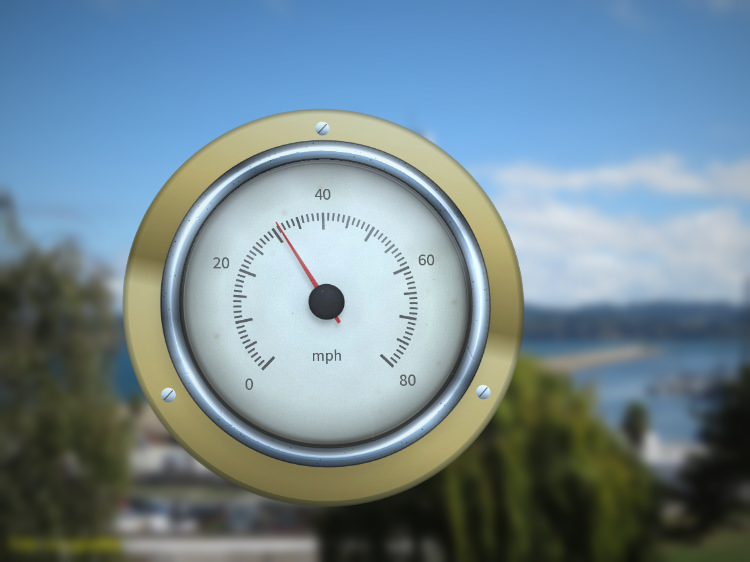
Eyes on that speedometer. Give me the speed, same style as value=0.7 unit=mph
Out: value=31 unit=mph
